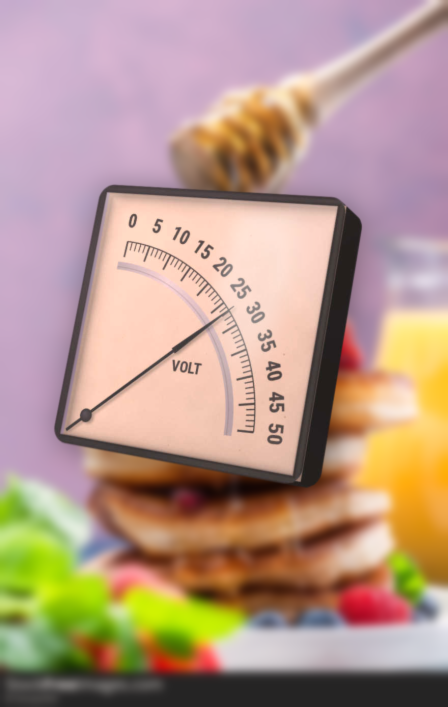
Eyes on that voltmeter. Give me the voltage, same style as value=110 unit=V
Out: value=27 unit=V
